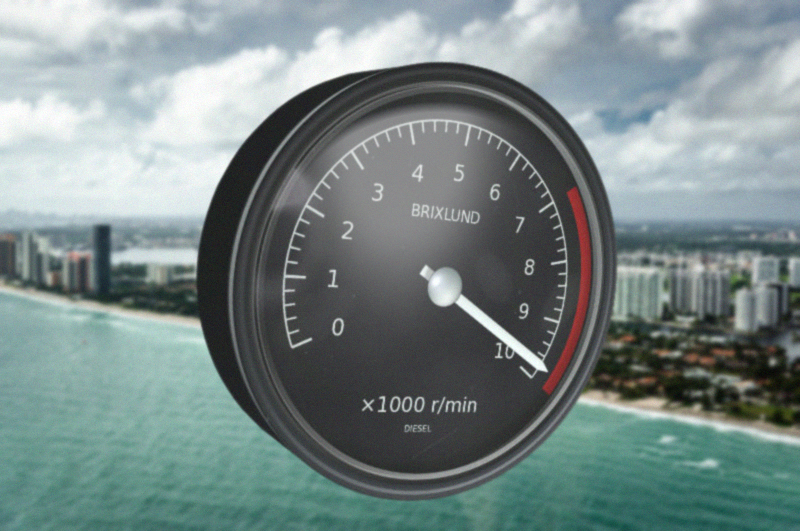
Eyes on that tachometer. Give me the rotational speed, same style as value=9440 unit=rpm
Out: value=9800 unit=rpm
